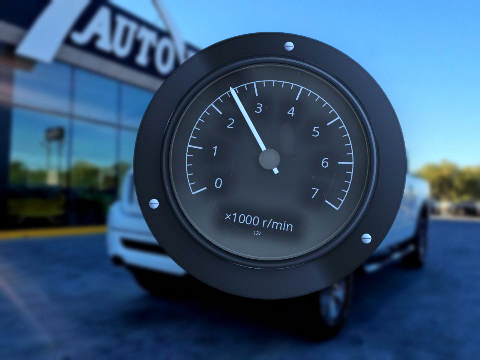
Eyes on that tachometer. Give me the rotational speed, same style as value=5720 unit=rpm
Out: value=2500 unit=rpm
